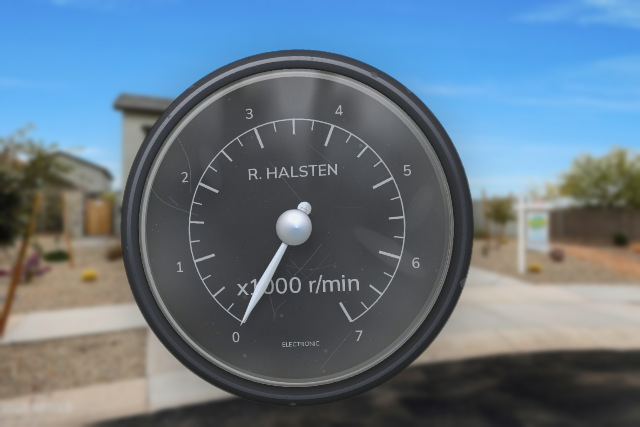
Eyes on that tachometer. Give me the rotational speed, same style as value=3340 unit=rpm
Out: value=0 unit=rpm
